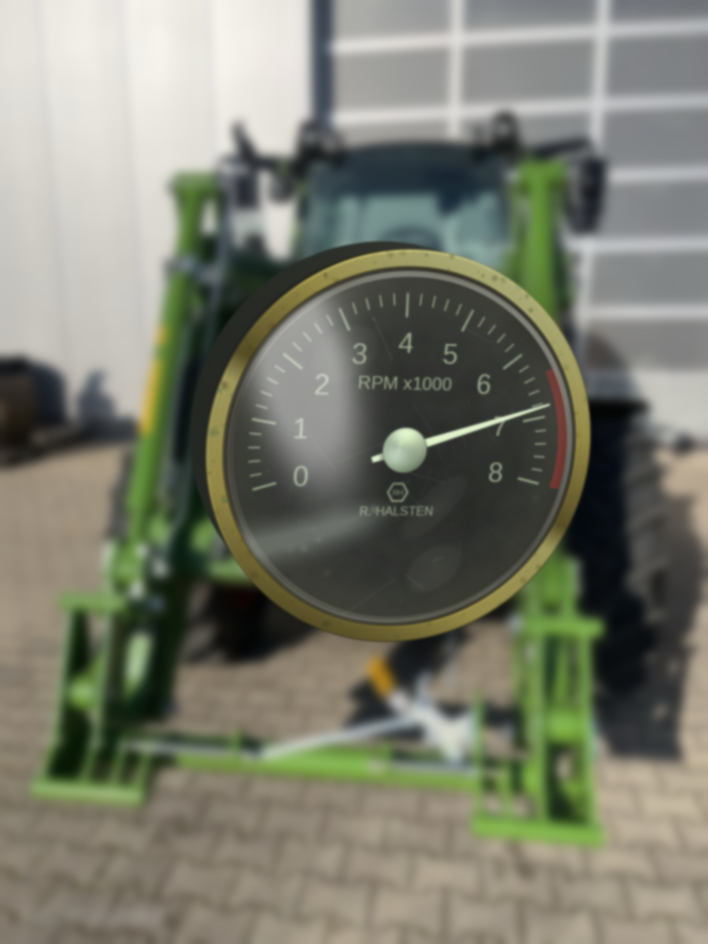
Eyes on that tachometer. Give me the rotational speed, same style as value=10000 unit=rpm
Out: value=6800 unit=rpm
